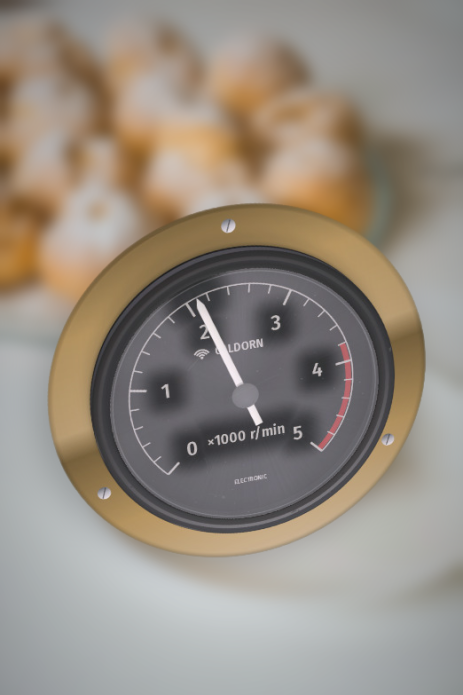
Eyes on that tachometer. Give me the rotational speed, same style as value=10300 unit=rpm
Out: value=2100 unit=rpm
